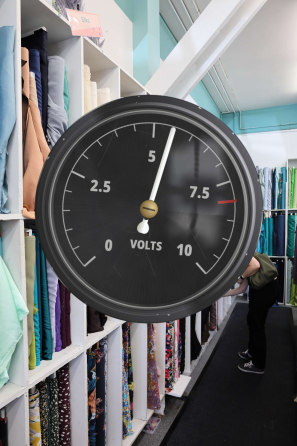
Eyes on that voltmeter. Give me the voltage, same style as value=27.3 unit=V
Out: value=5.5 unit=V
